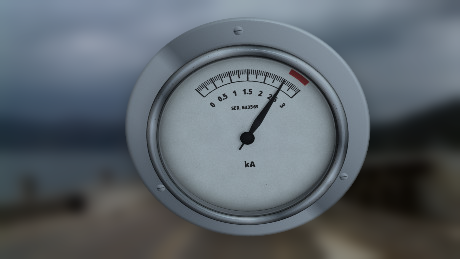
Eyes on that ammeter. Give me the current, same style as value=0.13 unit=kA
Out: value=2.5 unit=kA
